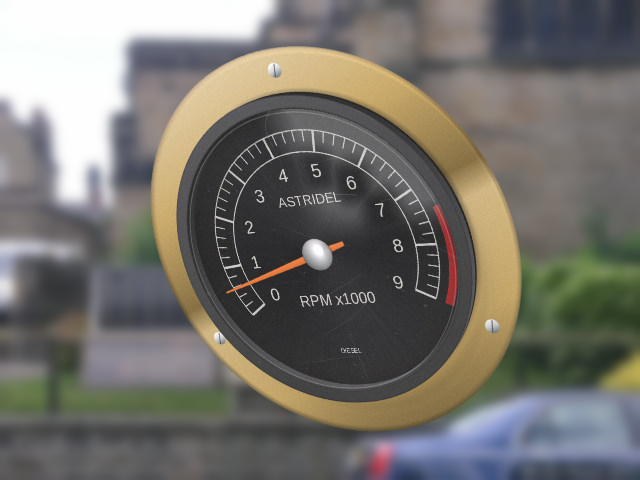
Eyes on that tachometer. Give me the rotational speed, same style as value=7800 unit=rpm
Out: value=600 unit=rpm
